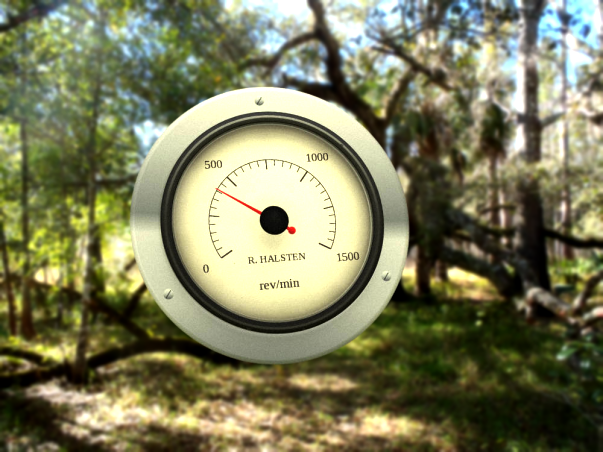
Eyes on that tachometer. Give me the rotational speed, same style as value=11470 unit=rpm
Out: value=400 unit=rpm
